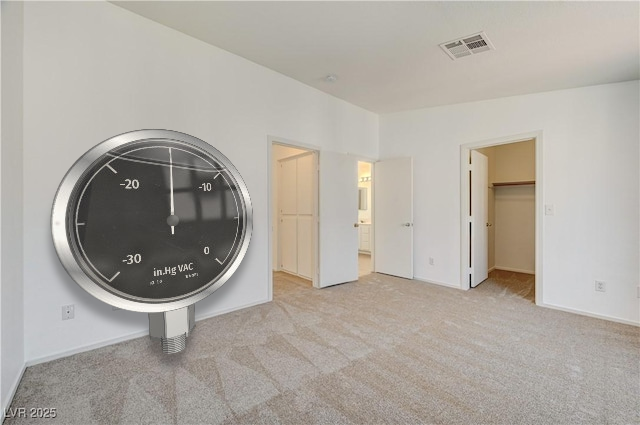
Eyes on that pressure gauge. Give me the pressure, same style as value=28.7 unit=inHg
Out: value=-15 unit=inHg
